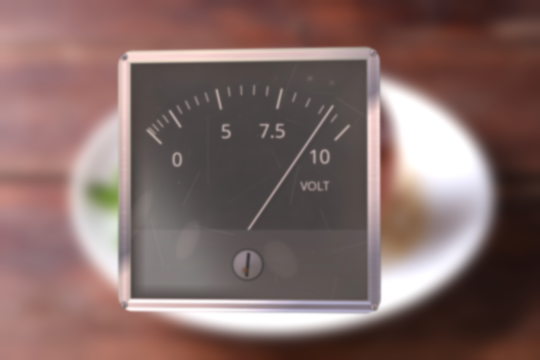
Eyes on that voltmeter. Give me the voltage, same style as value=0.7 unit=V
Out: value=9.25 unit=V
